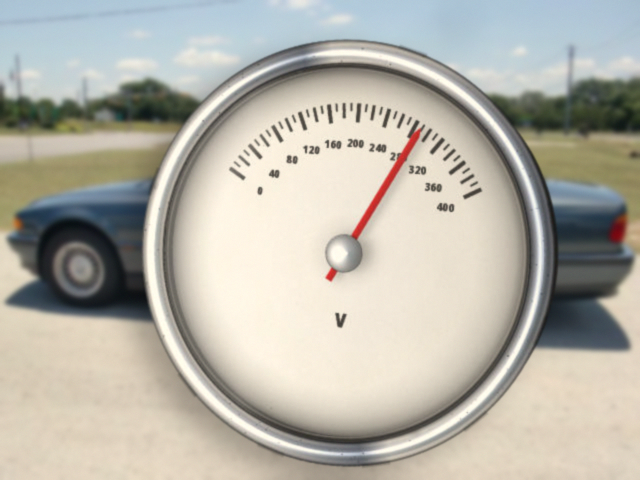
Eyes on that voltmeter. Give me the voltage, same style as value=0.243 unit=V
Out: value=290 unit=V
